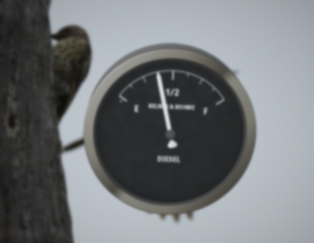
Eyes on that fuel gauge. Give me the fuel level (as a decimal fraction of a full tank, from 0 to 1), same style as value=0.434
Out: value=0.375
